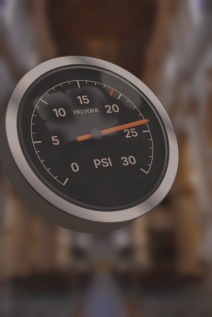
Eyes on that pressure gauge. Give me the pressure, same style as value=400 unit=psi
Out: value=24 unit=psi
